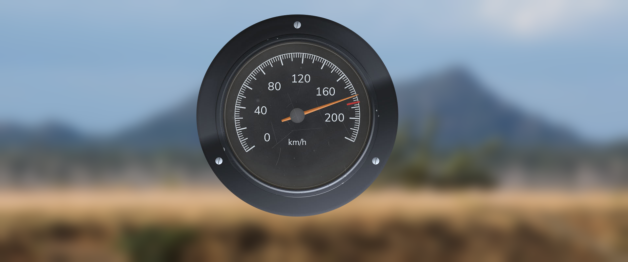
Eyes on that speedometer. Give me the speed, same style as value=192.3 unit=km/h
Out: value=180 unit=km/h
